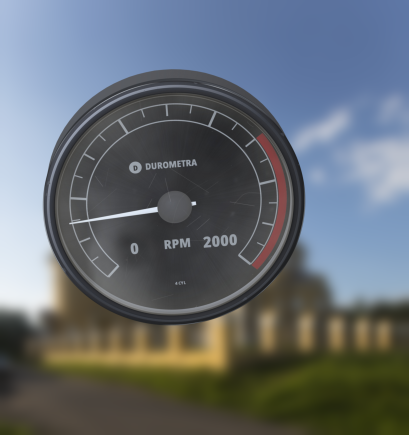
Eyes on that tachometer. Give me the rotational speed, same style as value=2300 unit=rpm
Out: value=300 unit=rpm
